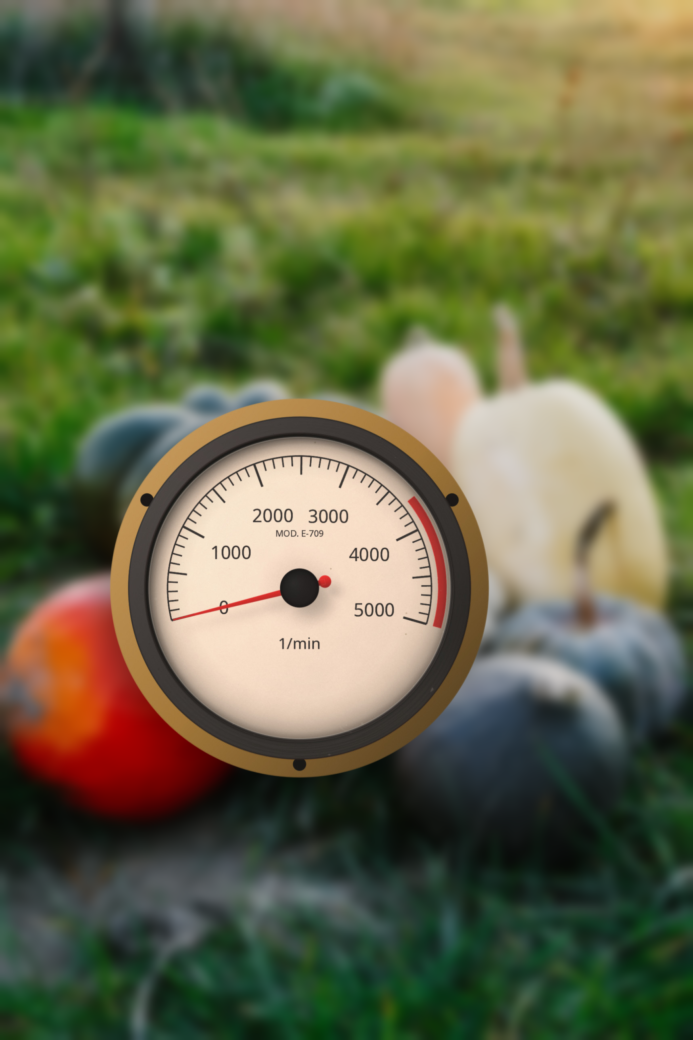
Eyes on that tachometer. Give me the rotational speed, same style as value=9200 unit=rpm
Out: value=0 unit=rpm
